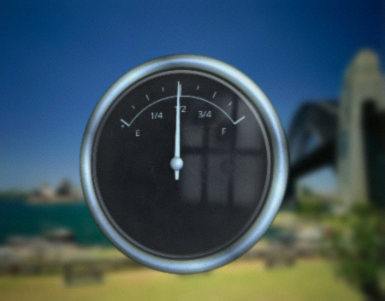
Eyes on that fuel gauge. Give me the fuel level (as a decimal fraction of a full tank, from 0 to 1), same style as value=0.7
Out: value=0.5
